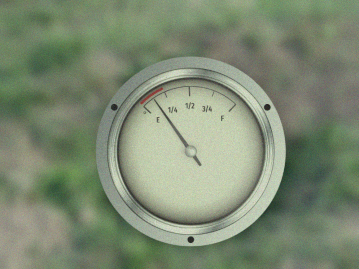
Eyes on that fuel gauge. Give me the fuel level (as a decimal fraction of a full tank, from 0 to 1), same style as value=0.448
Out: value=0.125
